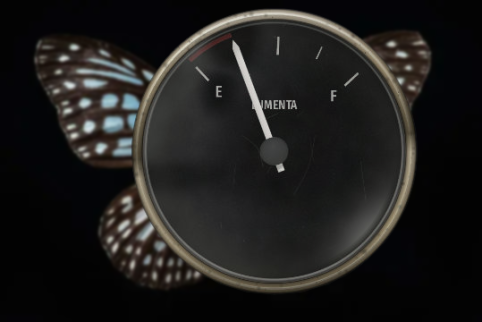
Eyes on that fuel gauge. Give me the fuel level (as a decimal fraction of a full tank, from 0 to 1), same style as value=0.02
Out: value=0.25
